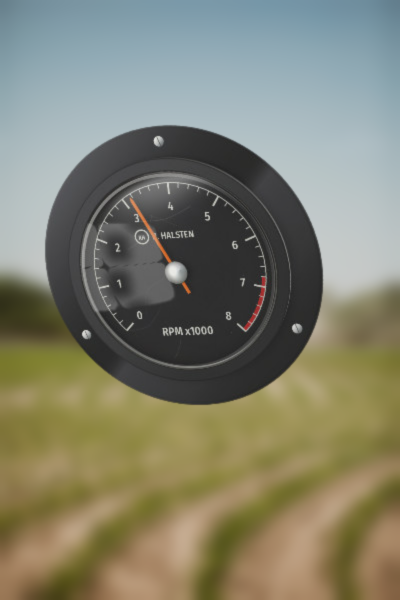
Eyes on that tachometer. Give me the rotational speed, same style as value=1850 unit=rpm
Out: value=3200 unit=rpm
